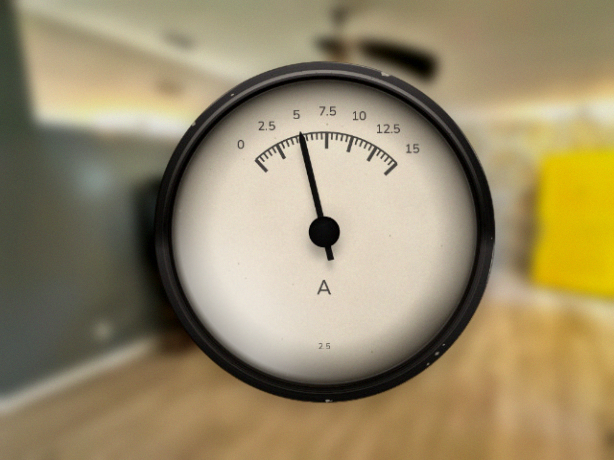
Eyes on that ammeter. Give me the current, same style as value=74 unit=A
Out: value=5 unit=A
